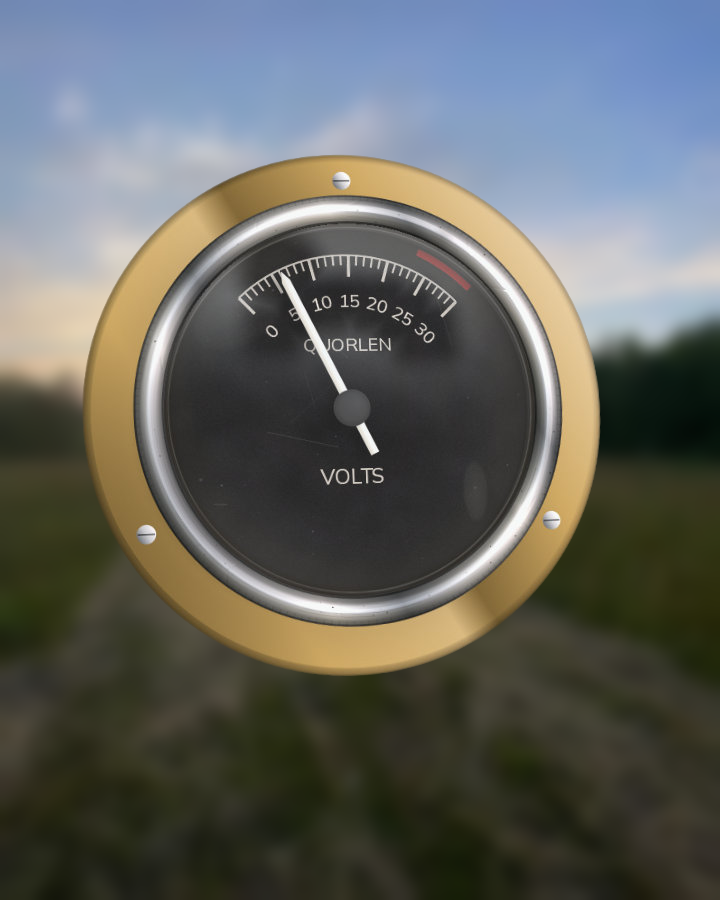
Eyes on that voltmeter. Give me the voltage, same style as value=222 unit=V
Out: value=6 unit=V
